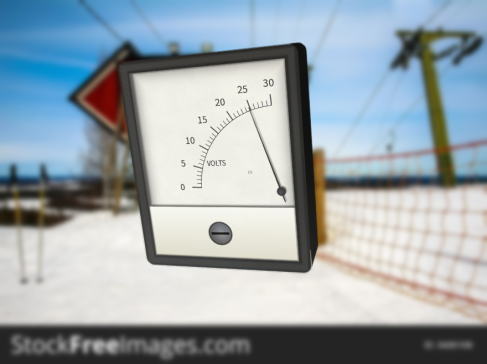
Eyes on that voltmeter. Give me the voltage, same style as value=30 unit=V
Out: value=25 unit=V
